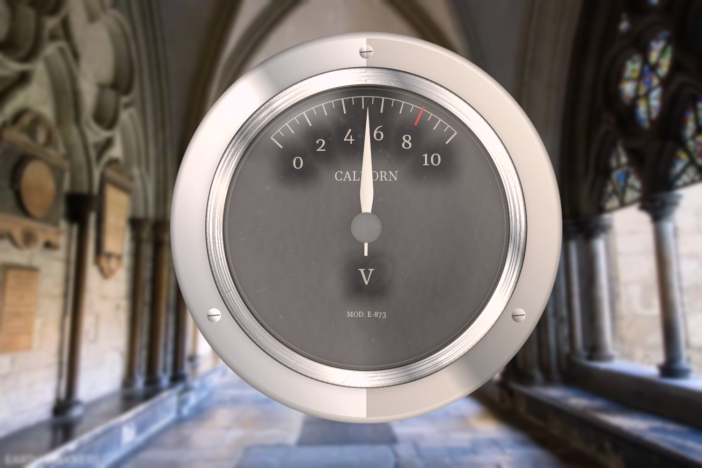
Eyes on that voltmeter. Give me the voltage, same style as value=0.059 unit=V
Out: value=5.25 unit=V
